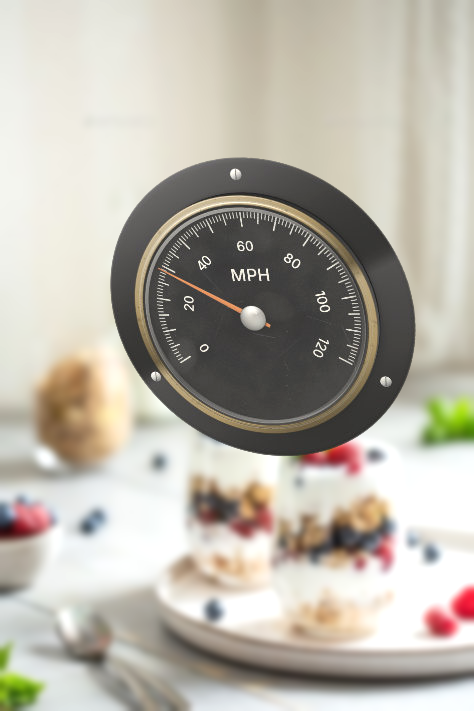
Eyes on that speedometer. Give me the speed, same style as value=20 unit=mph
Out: value=30 unit=mph
